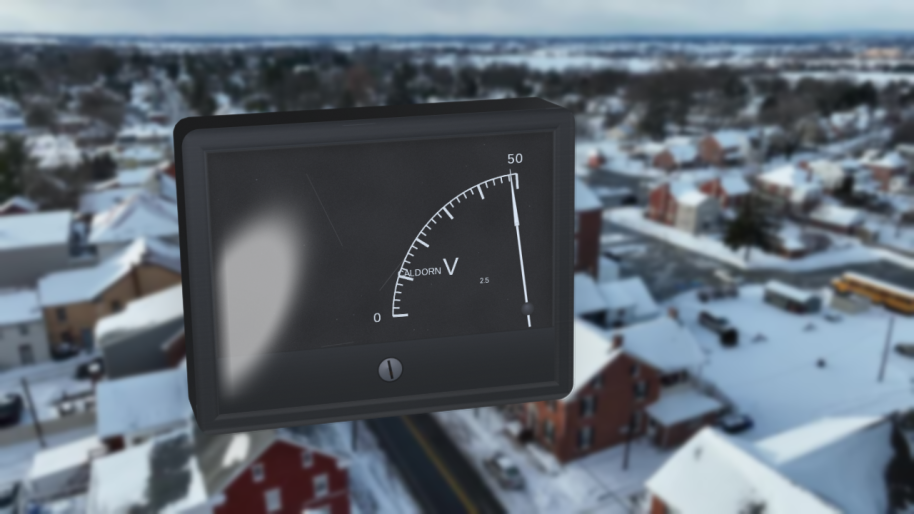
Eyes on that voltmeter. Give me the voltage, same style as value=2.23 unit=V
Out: value=48 unit=V
